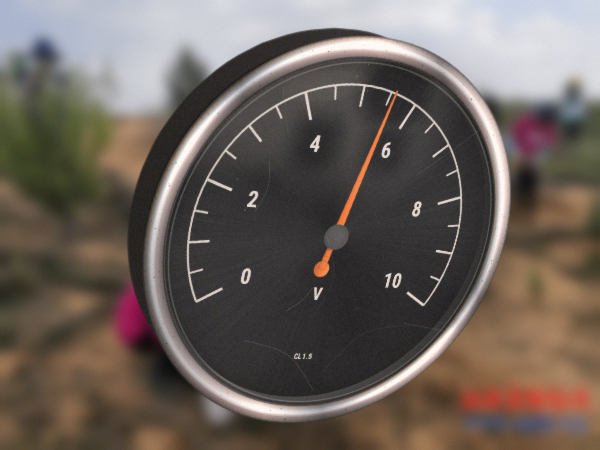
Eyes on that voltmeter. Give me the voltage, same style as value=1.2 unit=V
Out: value=5.5 unit=V
